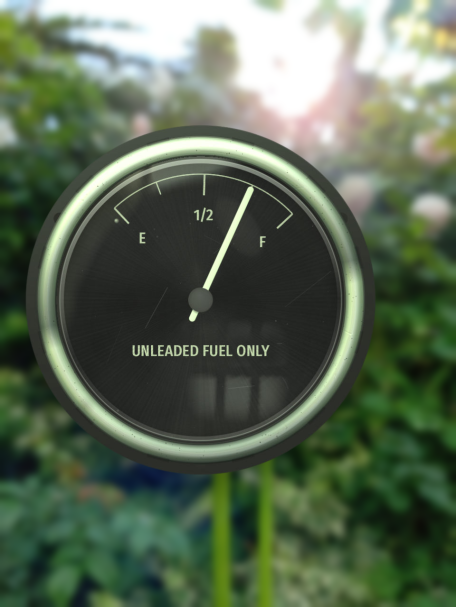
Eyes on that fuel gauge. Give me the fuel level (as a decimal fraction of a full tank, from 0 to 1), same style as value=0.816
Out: value=0.75
